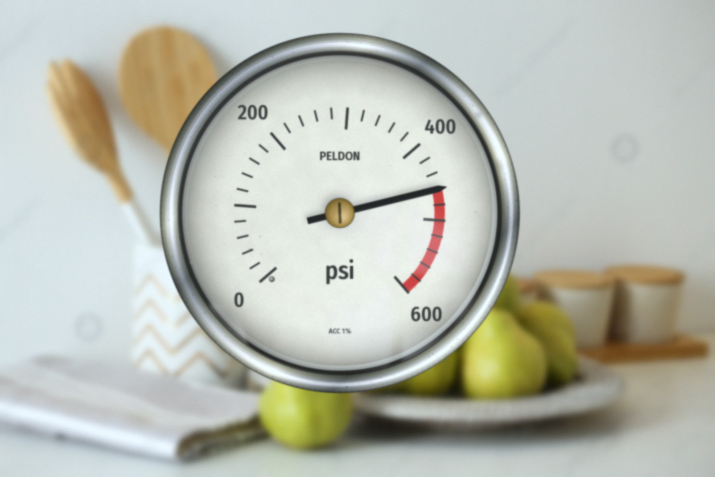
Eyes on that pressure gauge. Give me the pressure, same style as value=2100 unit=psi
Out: value=460 unit=psi
